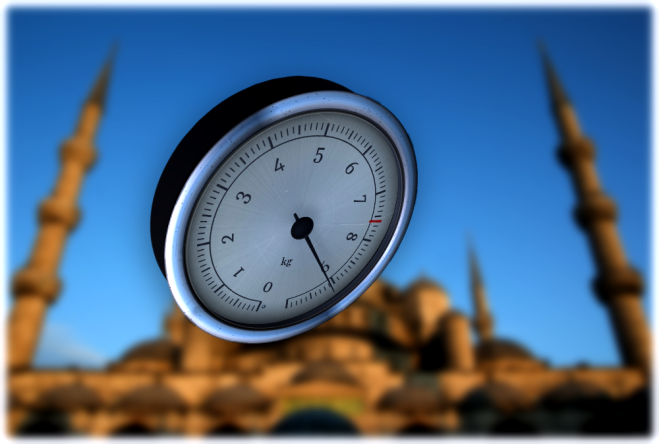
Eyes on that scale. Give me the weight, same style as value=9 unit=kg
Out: value=9.1 unit=kg
